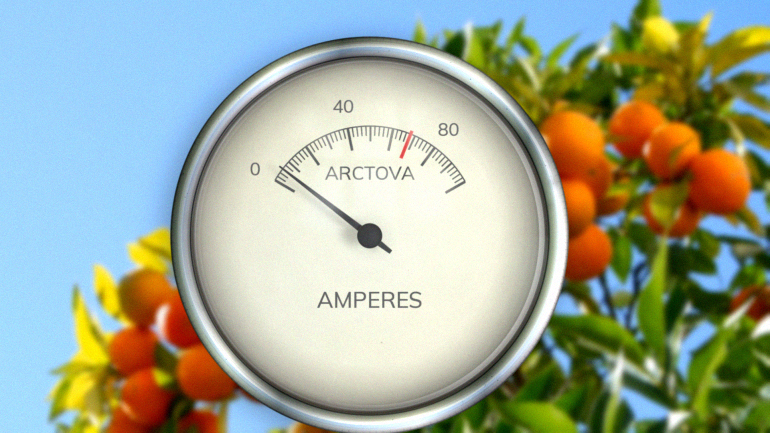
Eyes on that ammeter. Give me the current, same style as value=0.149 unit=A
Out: value=6 unit=A
